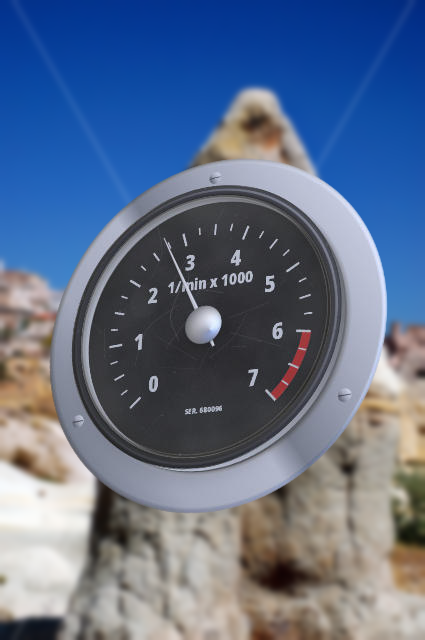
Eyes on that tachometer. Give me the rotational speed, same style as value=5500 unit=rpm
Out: value=2750 unit=rpm
